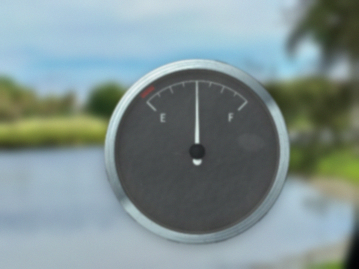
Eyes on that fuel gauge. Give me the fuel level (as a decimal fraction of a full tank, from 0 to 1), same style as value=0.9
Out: value=0.5
